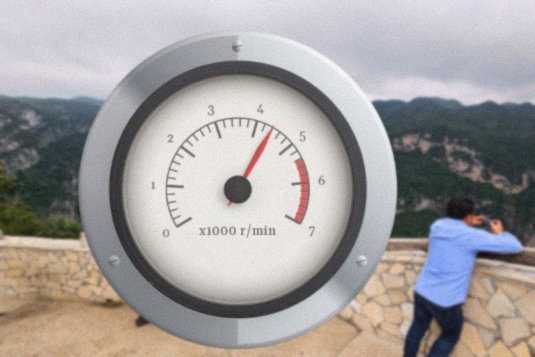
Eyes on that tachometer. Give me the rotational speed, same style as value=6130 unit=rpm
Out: value=4400 unit=rpm
